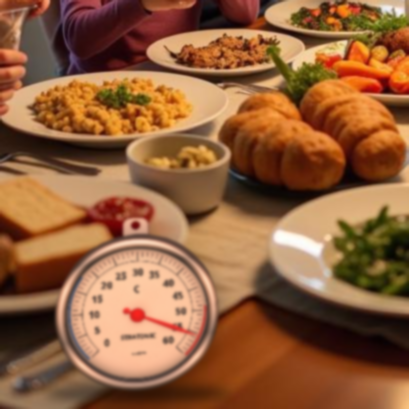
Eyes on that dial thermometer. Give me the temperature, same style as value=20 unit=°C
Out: value=55 unit=°C
